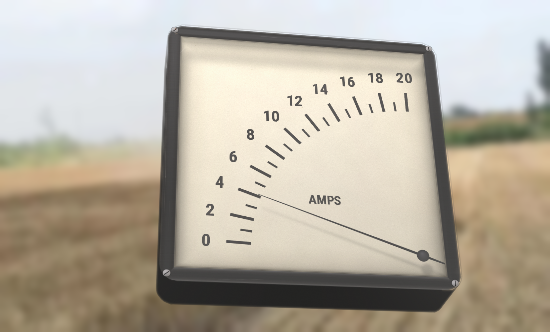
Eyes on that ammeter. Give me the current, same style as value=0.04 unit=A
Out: value=4 unit=A
